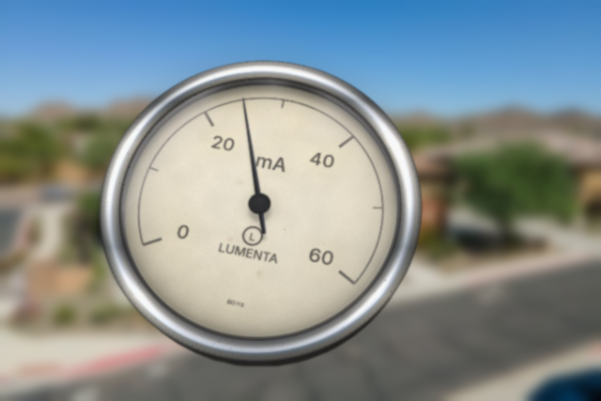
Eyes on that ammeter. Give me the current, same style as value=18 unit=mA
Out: value=25 unit=mA
